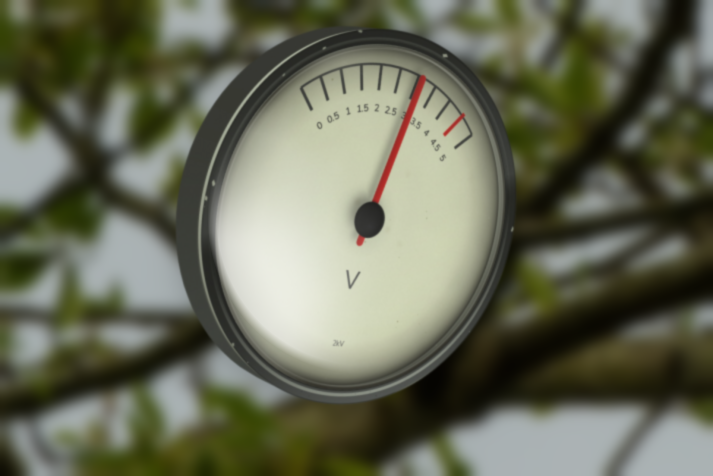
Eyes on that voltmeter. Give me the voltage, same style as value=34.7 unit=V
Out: value=3 unit=V
